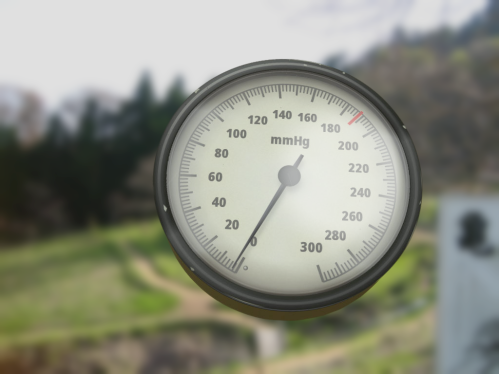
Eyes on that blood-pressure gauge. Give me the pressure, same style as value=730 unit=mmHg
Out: value=2 unit=mmHg
